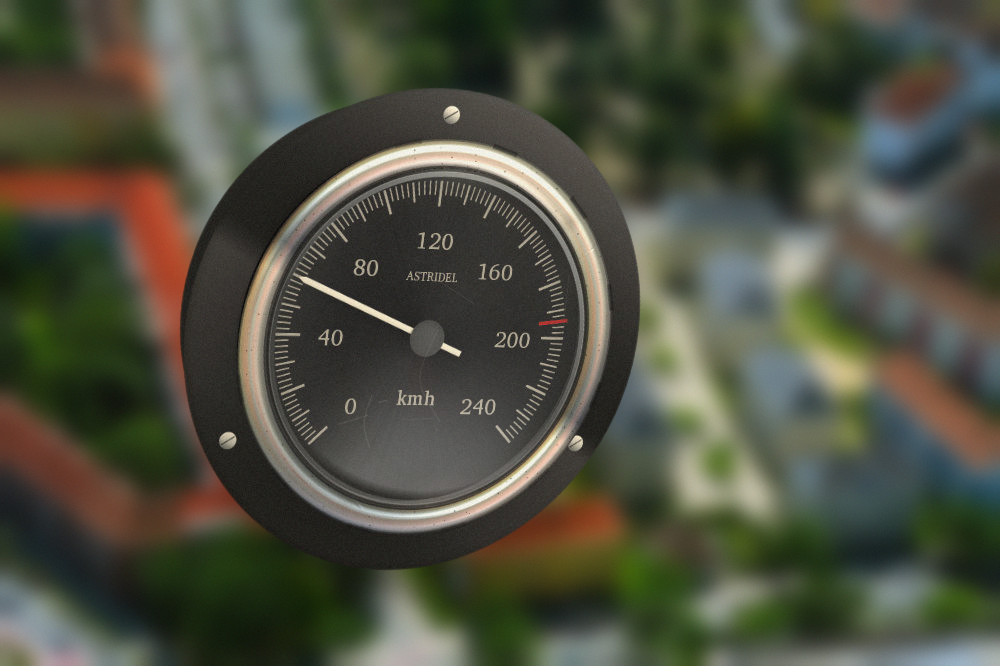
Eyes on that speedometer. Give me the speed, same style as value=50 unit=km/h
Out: value=60 unit=km/h
